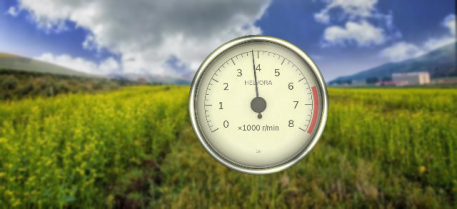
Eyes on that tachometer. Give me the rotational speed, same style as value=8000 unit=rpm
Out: value=3800 unit=rpm
